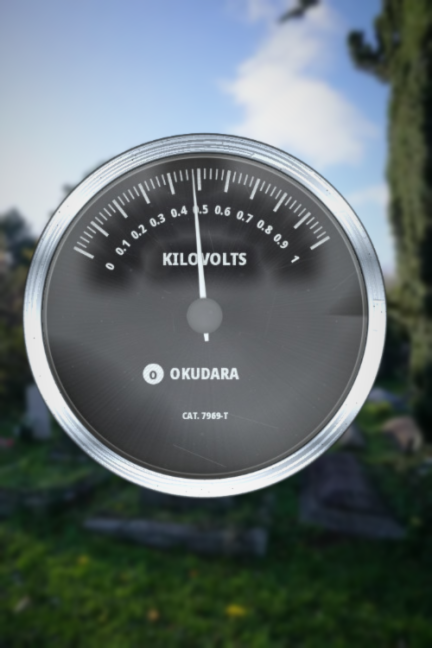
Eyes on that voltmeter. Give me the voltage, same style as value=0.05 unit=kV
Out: value=0.48 unit=kV
